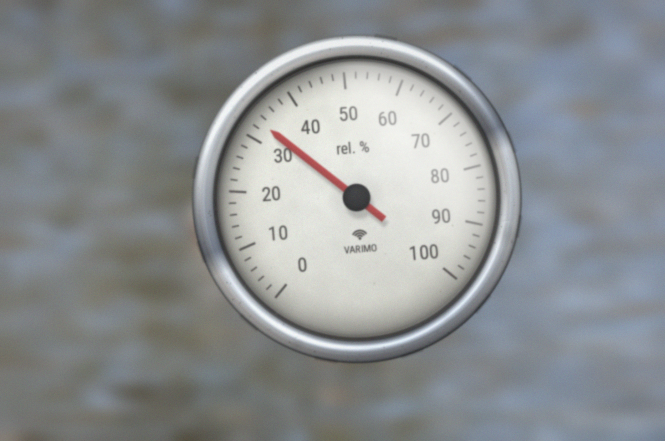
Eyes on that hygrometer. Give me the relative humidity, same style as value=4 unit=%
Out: value=33 unit=%
